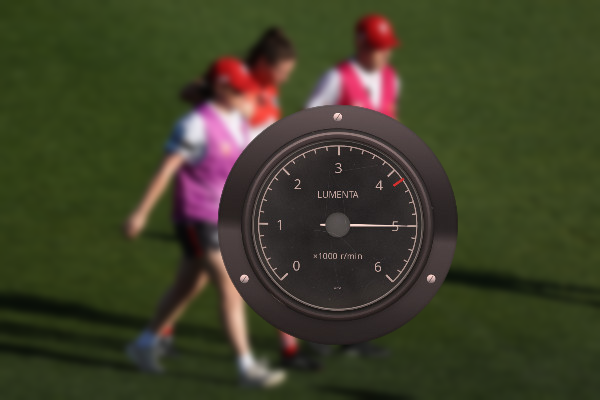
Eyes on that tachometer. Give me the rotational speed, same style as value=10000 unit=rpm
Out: value=5000 unit=rpm
